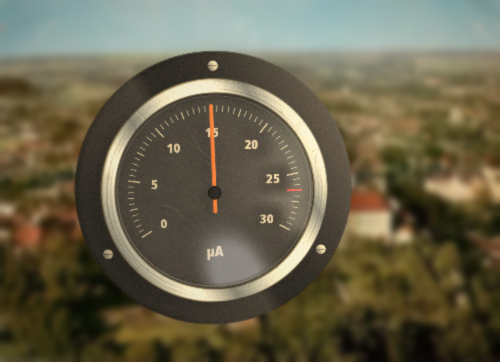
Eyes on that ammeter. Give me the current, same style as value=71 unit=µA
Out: value=15 unit=µA
